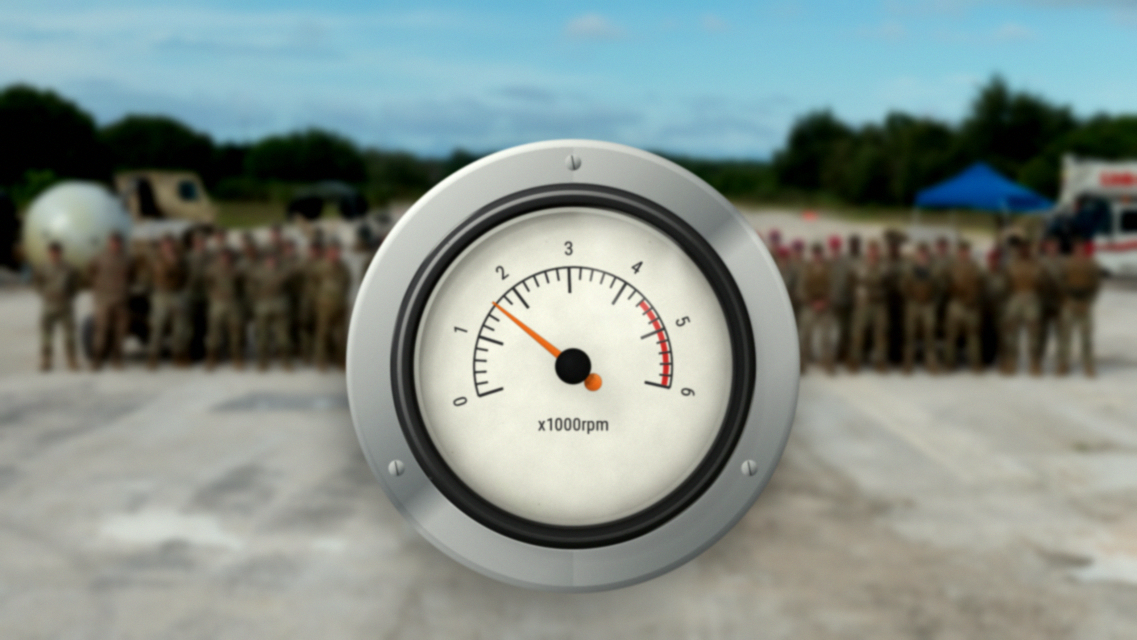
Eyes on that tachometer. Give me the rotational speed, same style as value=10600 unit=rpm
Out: value=1600 unit=rpm
